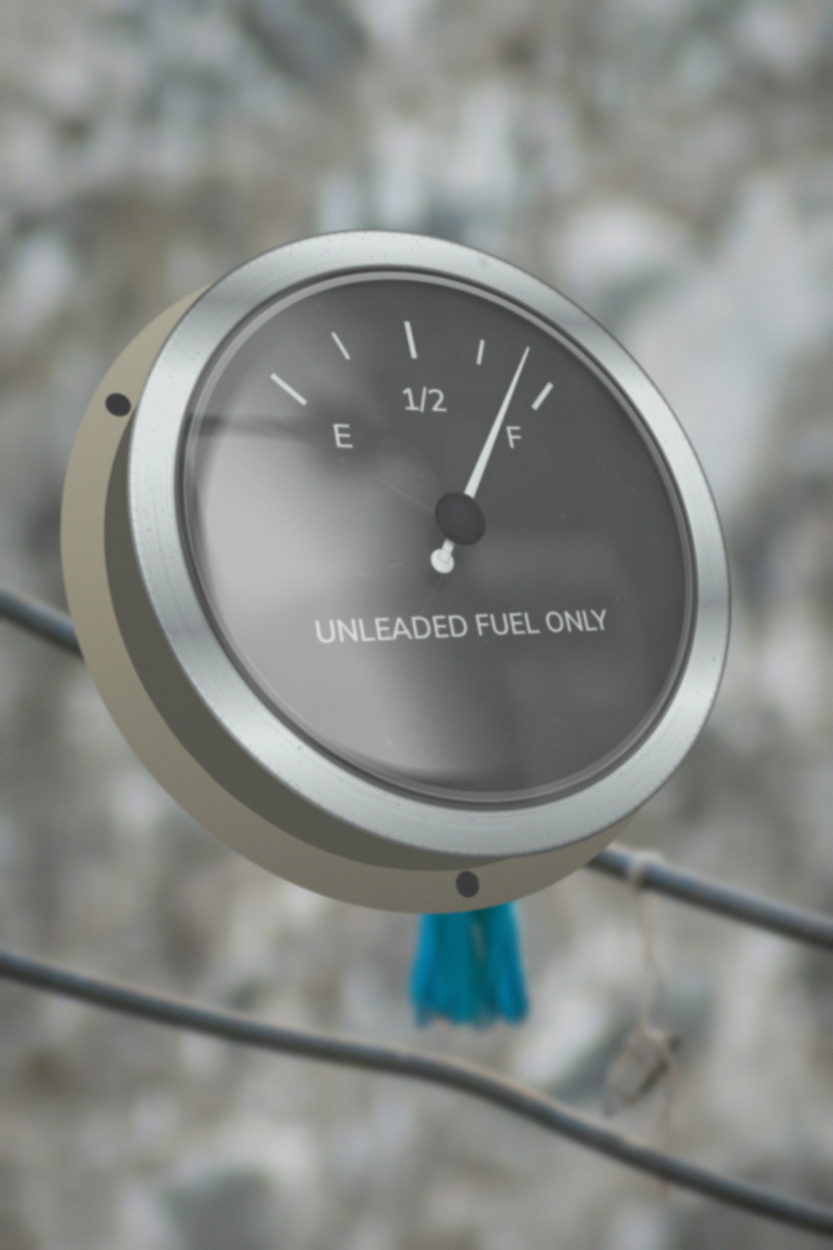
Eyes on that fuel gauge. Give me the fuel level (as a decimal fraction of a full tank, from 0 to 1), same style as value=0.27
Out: value=0.875
